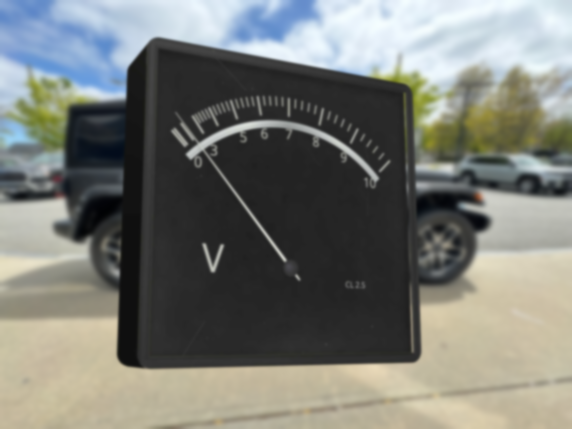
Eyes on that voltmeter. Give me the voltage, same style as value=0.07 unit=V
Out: value=2 unit=V
